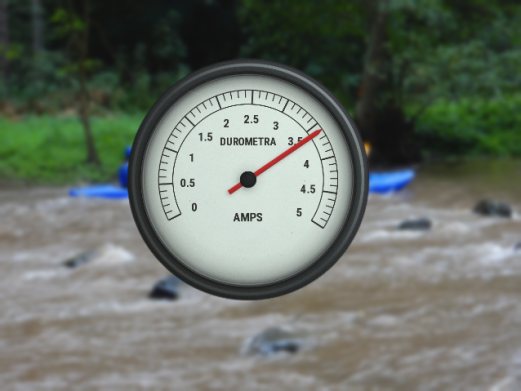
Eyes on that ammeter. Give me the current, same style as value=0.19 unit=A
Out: value=3.6 unit=A
